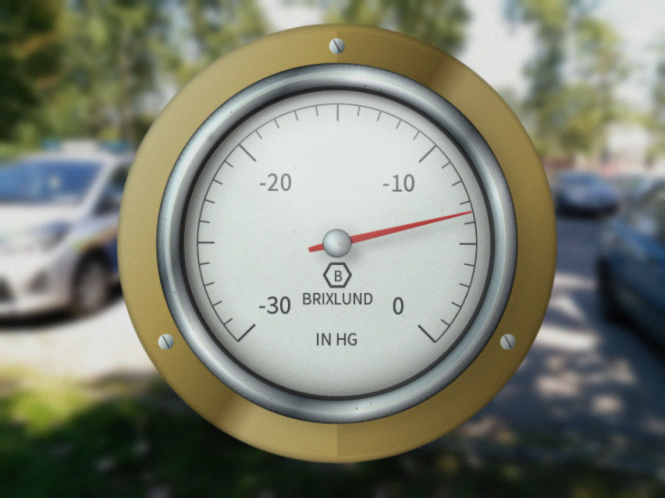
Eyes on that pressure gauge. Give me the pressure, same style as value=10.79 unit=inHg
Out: value=-6.5 unit=inHg
